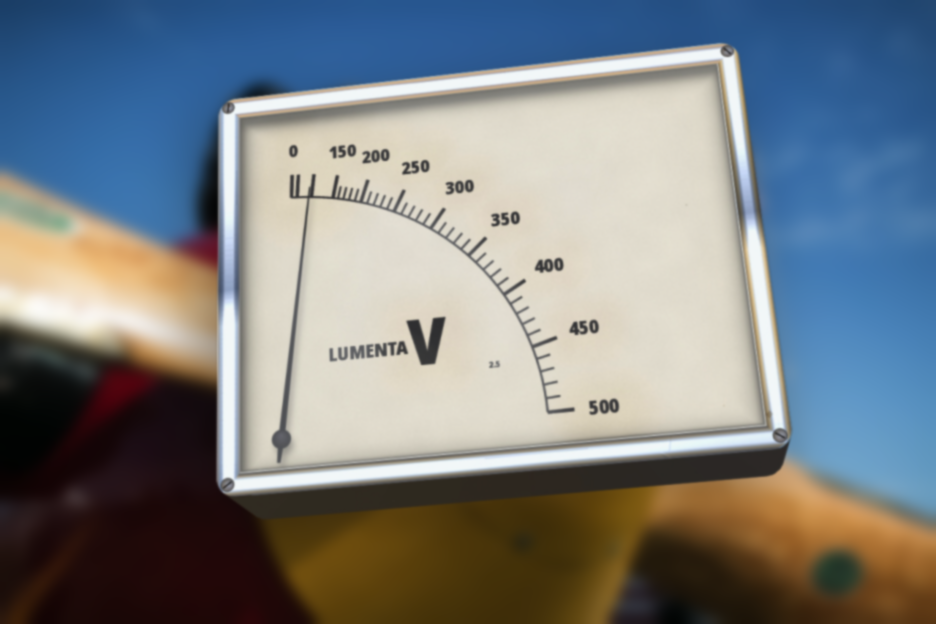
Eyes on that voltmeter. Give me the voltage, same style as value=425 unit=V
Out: value=100 unit=V
